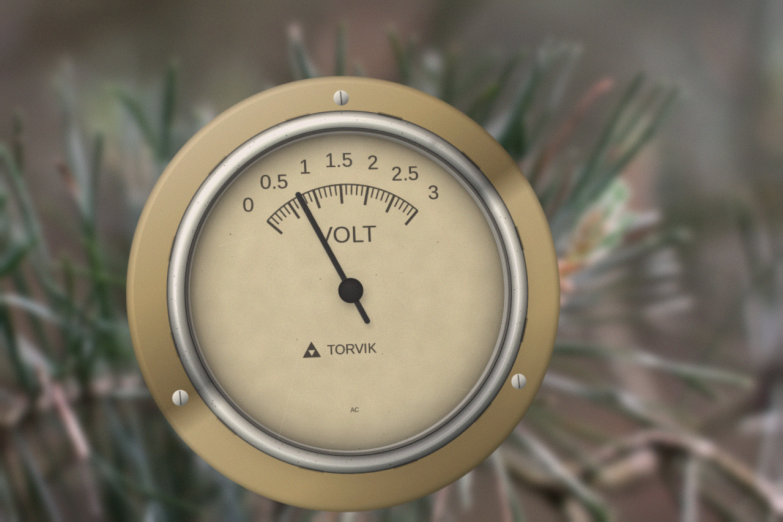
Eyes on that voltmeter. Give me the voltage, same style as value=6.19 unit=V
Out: value=0.7 unit=V
